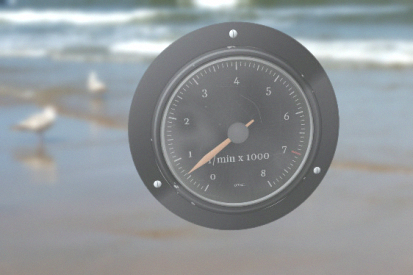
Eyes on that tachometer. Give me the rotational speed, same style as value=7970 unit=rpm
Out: value=600 unit=rpm
